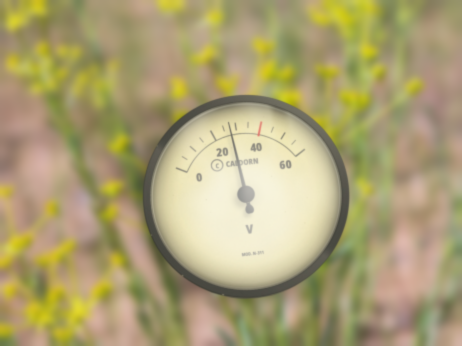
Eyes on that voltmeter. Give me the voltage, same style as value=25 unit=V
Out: value=27.5 unit=V
